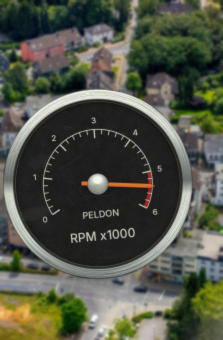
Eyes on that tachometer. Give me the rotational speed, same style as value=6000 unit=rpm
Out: value=5400 unit=rpm
